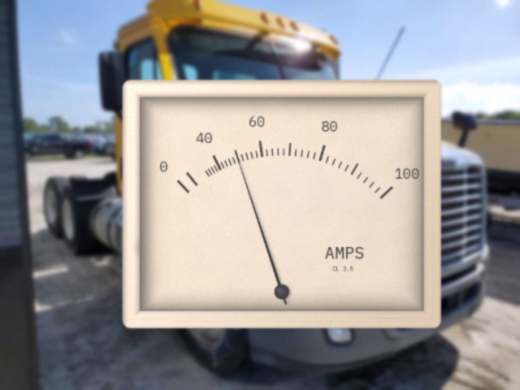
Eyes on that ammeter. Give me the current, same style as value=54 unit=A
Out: value=50 unit=A
